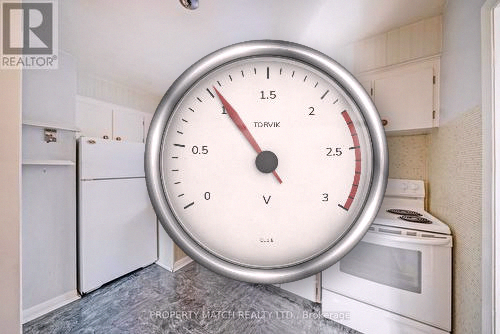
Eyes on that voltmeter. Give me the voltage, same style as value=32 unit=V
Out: value=1.05 unit=V
